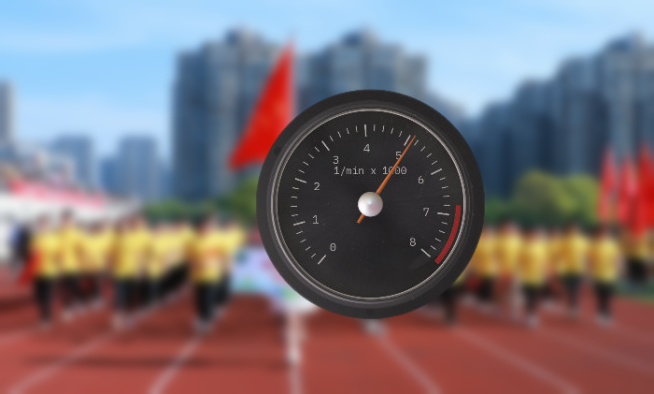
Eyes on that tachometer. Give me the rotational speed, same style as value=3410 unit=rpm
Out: value=5100 unit=rpm
